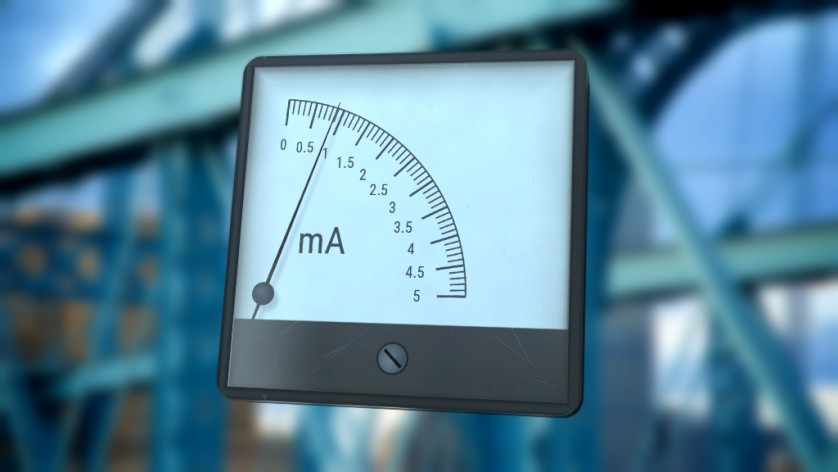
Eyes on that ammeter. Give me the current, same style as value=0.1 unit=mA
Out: value=0.9 unit=mA
